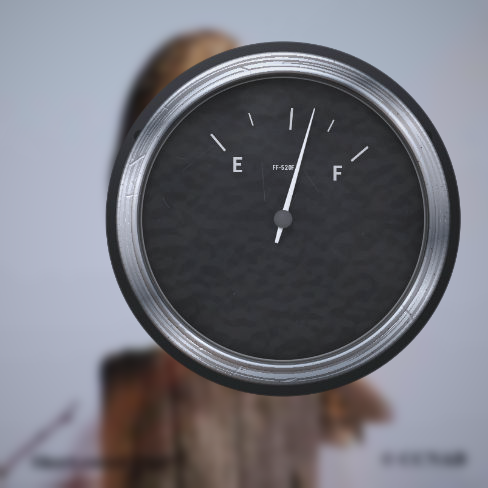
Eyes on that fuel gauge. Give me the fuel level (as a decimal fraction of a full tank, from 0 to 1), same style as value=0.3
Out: value=0.625
